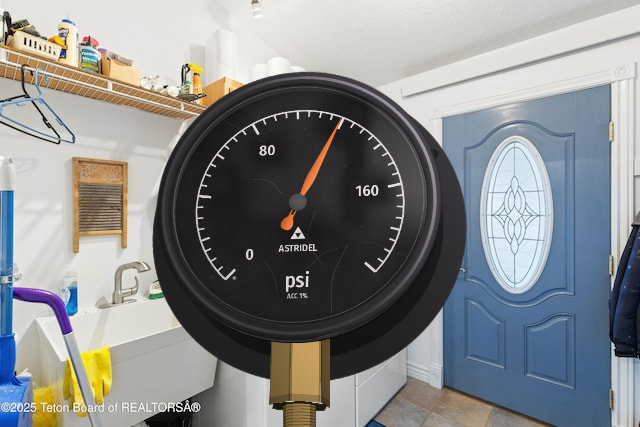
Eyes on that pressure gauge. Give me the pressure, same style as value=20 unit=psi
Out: value=120 unit=psi
